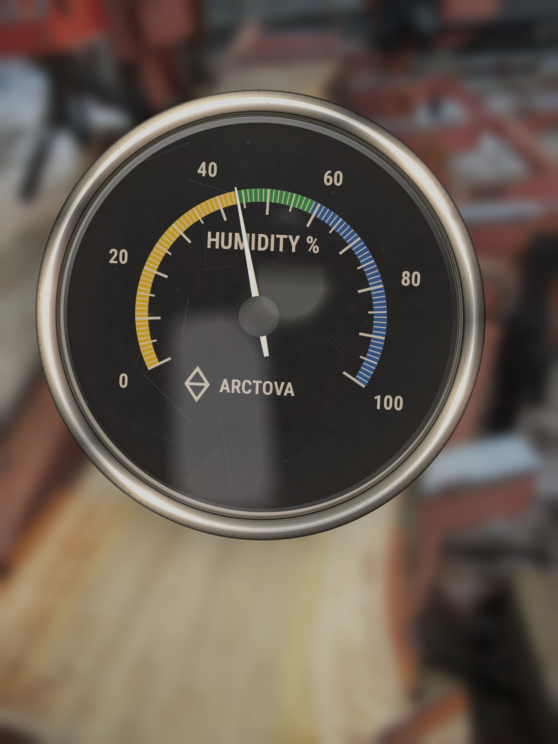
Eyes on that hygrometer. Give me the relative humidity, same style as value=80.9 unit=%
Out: value=44 unit=%
